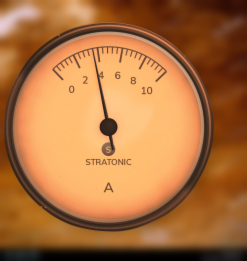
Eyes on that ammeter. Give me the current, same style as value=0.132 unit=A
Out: value=3.6 unit=A
